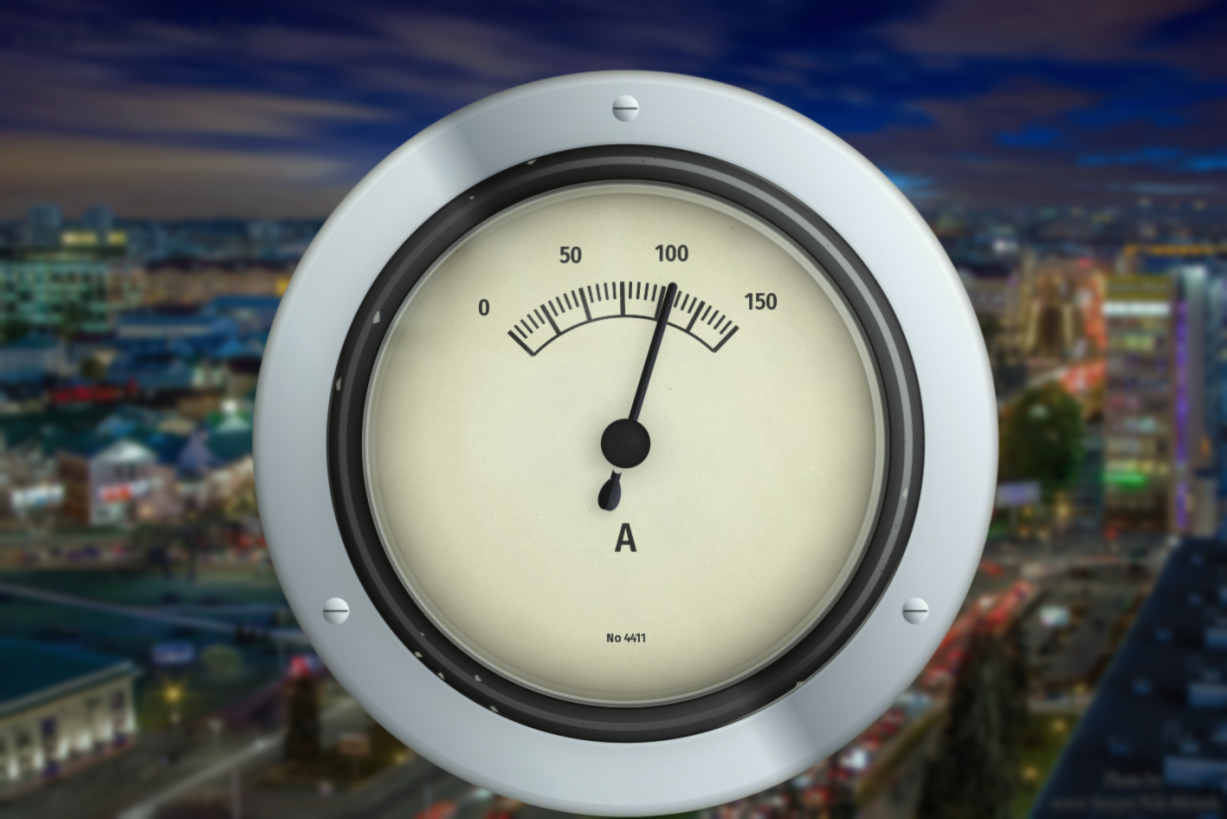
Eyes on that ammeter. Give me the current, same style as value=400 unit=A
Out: value=105 unit=A
